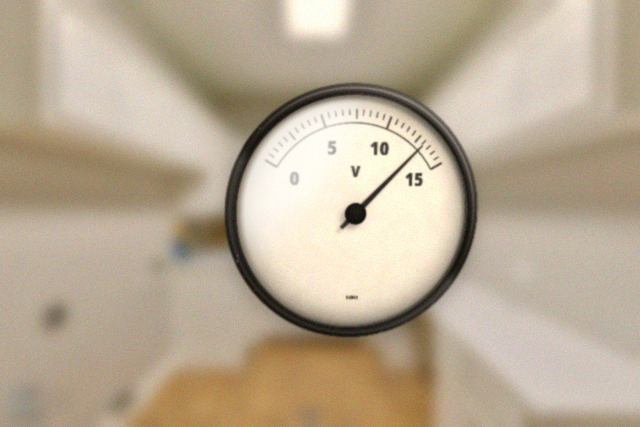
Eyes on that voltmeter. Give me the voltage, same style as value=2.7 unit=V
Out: value=13 unit=V
